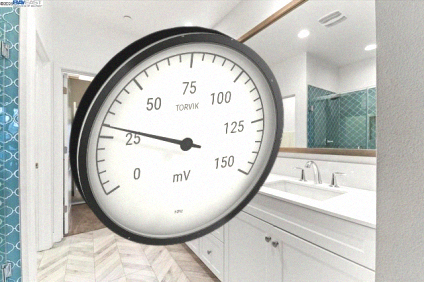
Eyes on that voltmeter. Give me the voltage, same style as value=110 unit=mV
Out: value=30 unit=mV
